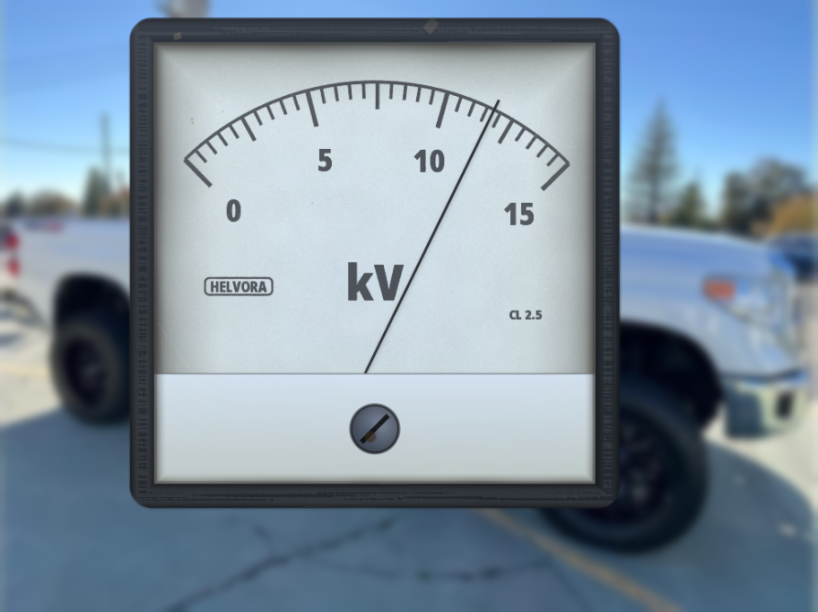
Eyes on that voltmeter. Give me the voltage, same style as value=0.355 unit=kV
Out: value=11.75 unit=kV
